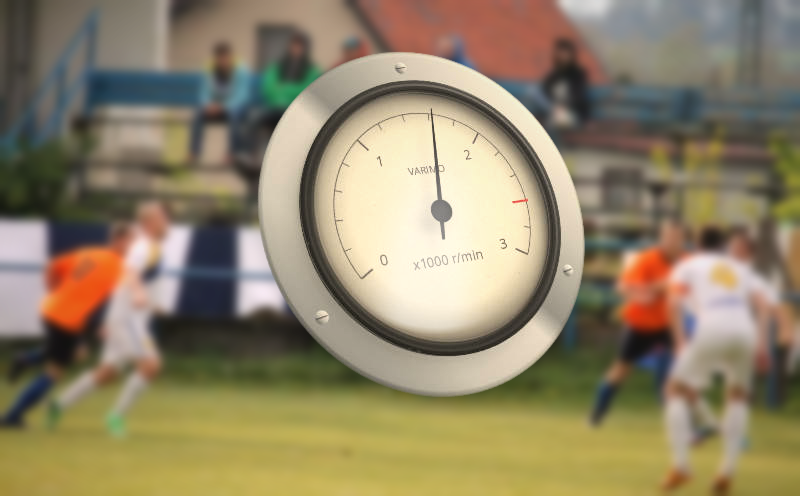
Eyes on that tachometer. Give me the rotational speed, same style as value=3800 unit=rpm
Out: value=1600 unit=rpm
